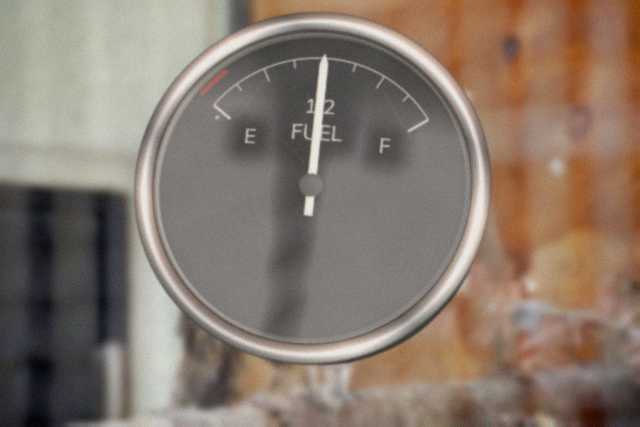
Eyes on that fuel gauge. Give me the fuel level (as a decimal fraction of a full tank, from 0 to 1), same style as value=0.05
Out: value=0.5
